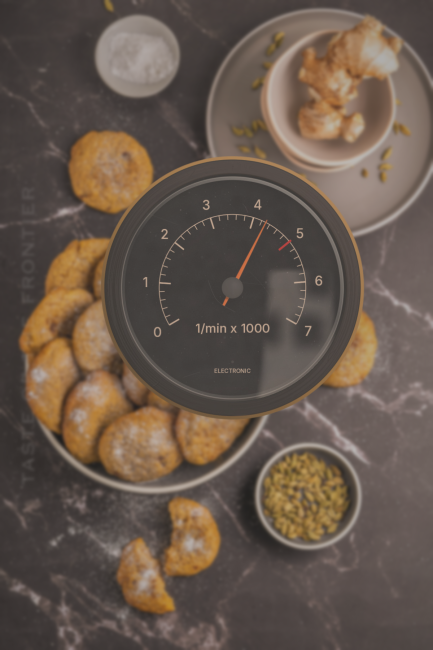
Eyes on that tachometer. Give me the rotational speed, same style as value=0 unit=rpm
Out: value=4300 unit=rpm
